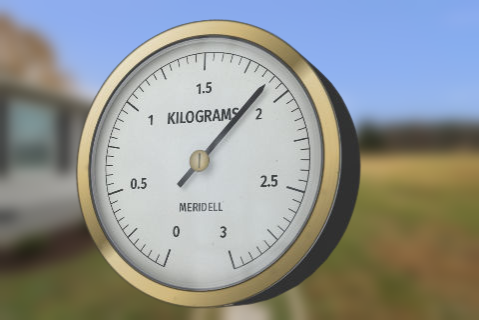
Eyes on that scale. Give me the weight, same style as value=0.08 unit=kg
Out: value=1.9 unit=kg
